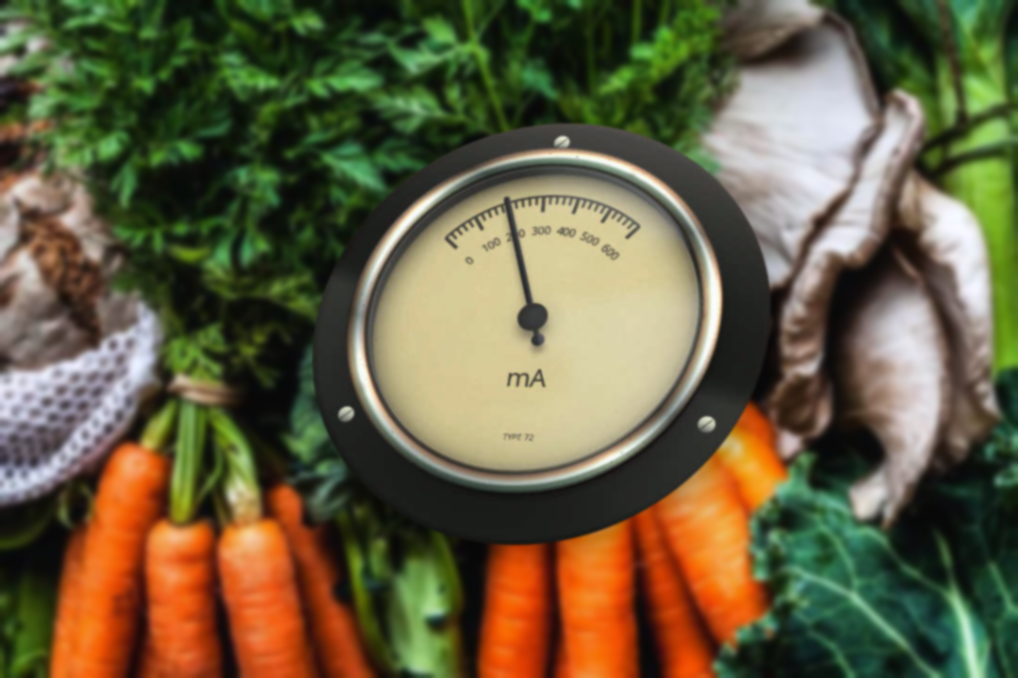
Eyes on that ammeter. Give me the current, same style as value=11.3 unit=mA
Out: value=200 unit=mA
